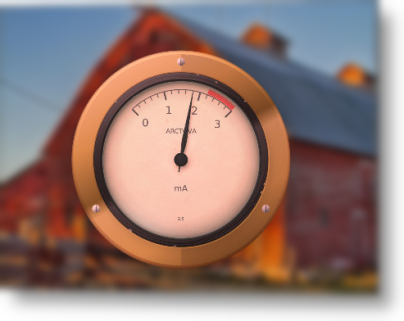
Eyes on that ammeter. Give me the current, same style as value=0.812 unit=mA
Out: value=1.8 unit=mA
